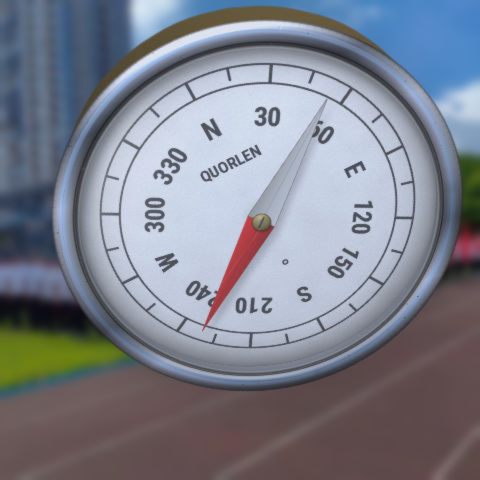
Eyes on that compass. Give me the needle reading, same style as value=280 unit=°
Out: value=232.5 unit=°
